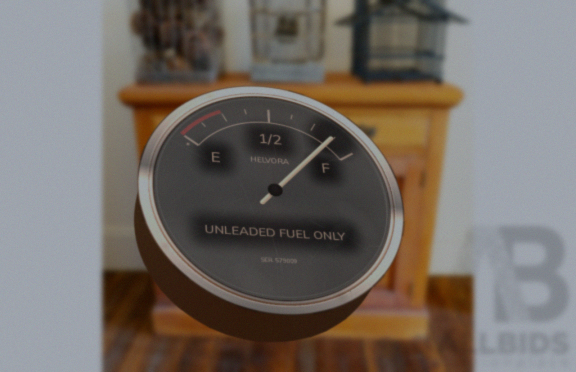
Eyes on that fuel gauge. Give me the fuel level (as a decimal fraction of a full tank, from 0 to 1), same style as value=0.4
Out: value=0.875
